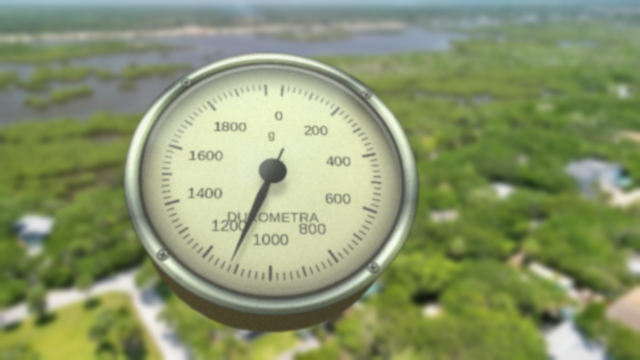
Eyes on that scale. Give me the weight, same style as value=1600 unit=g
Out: value=1120 unit=g
